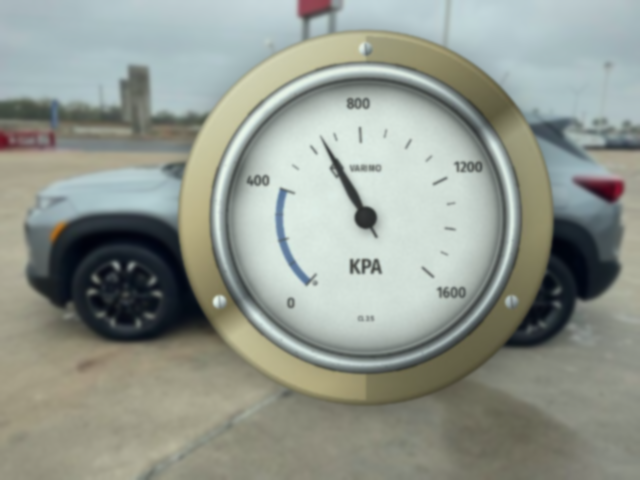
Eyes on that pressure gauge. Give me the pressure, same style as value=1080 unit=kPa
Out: value=650 unit=kPa
